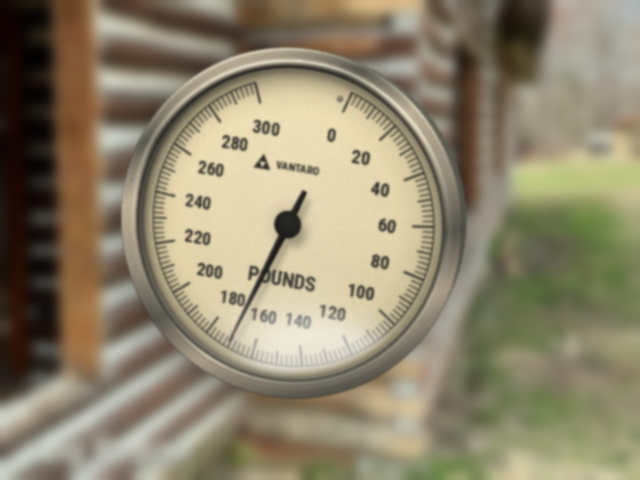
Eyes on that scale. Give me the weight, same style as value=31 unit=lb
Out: value=170 unit=lb
